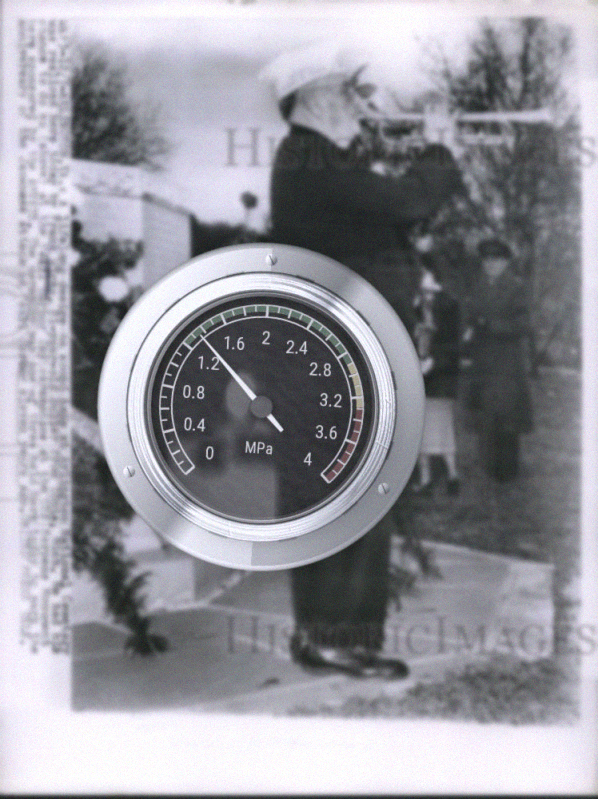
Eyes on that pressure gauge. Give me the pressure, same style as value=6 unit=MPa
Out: value=1.35 unit=MPa
